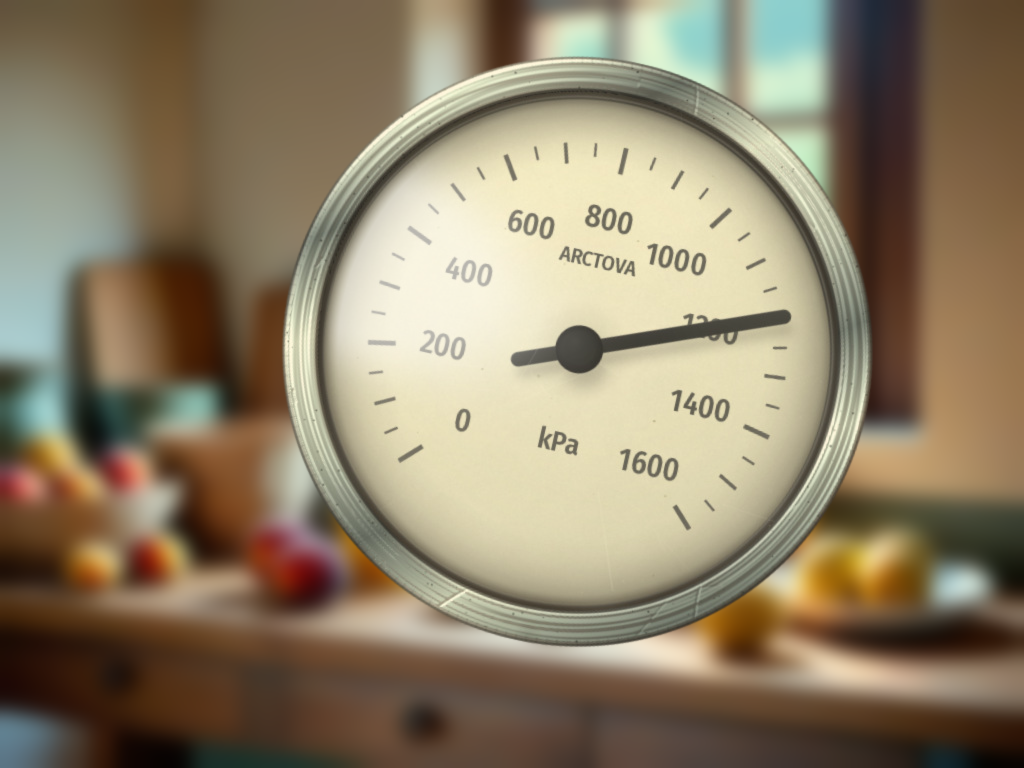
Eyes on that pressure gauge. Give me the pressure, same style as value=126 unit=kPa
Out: value=1200 unit=kPa
